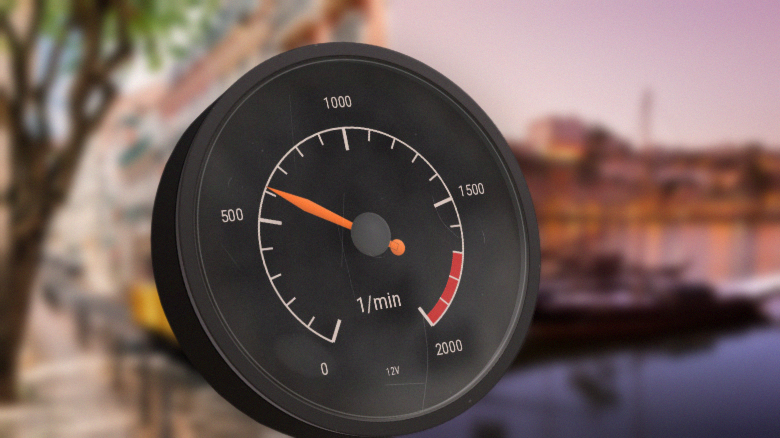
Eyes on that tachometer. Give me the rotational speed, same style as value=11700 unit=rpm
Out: value=600 unit=rpm
